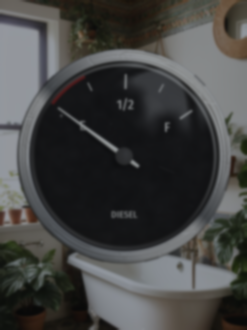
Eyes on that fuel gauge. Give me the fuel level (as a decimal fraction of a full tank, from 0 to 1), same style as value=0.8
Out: value=0
